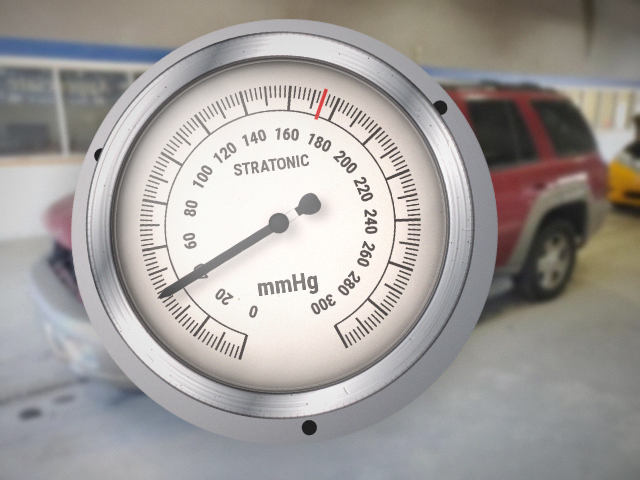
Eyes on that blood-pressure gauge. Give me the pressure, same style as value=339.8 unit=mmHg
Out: value=40 unit=mmHg
